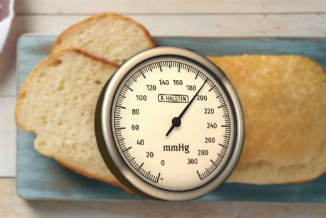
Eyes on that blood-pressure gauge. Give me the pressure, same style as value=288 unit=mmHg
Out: value=190 unit=mmHg
